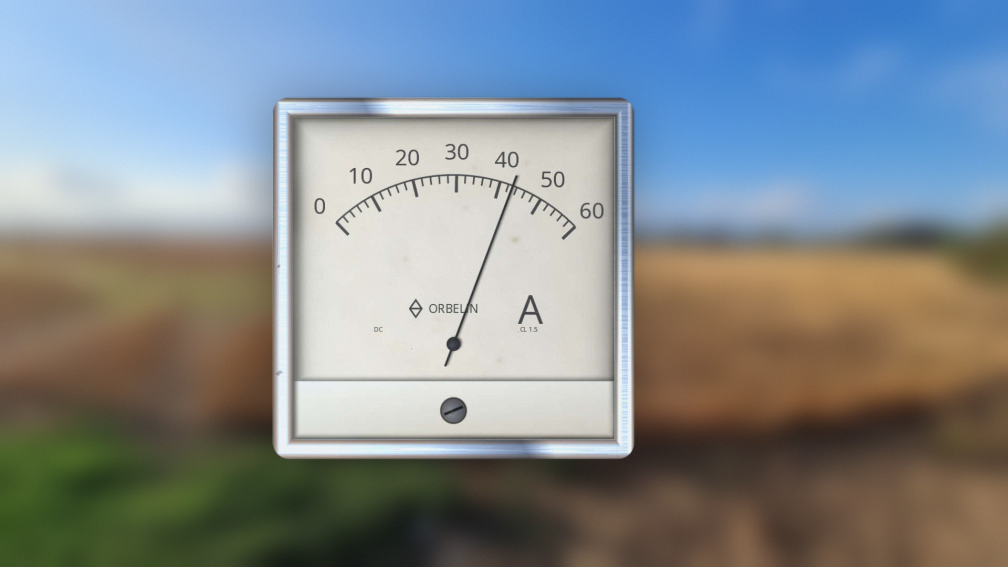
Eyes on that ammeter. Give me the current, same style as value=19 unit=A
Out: value=43 unit=A
